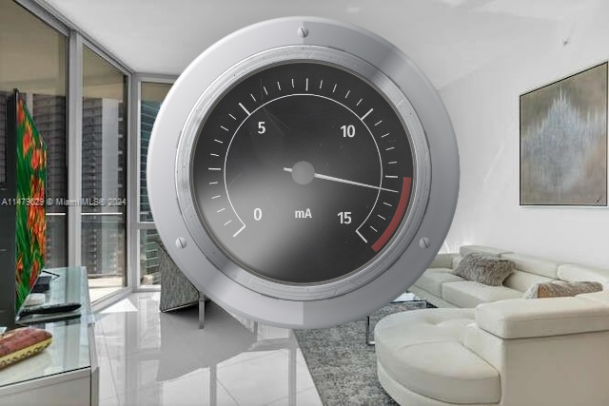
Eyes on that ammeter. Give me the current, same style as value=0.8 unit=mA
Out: value=13 unit=mA
